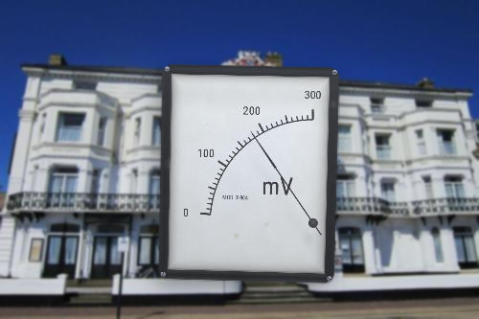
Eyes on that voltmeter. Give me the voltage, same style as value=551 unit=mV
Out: value=180 unit=mV
